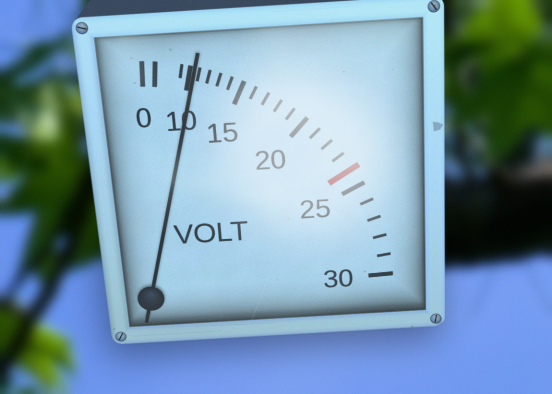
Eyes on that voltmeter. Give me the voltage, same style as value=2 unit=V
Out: value=10.5 unit=V
